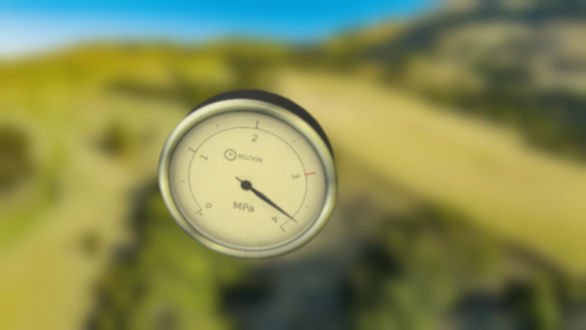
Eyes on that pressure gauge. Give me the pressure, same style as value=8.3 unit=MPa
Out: value=3.75 unit=MPa
